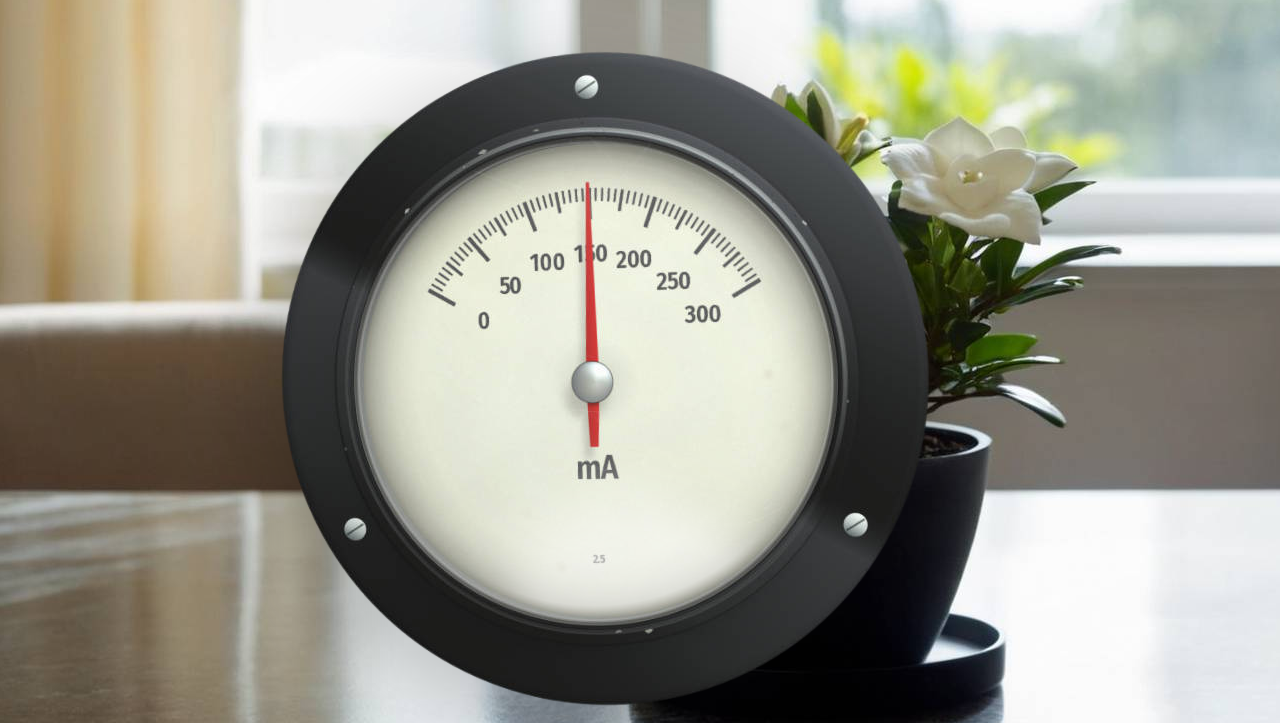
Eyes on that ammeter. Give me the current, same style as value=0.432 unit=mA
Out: value=150 unit=mA
